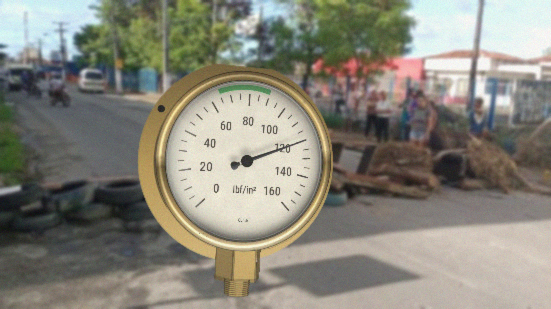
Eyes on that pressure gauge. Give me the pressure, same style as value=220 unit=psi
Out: value=120 unit=psi
